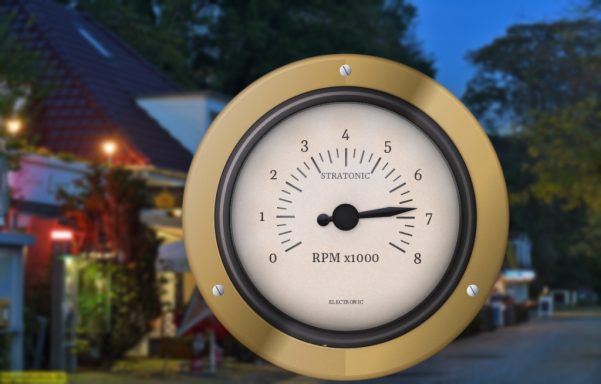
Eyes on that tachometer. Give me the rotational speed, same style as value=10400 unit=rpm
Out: value=6750 unit=rpm
